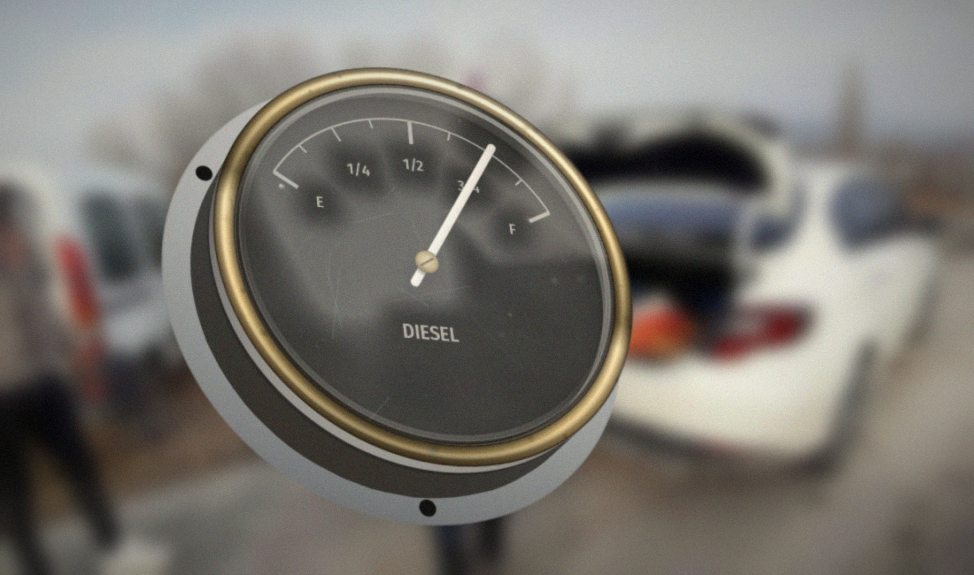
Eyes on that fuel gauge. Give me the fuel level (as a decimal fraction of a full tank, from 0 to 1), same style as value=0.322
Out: value=0.75
